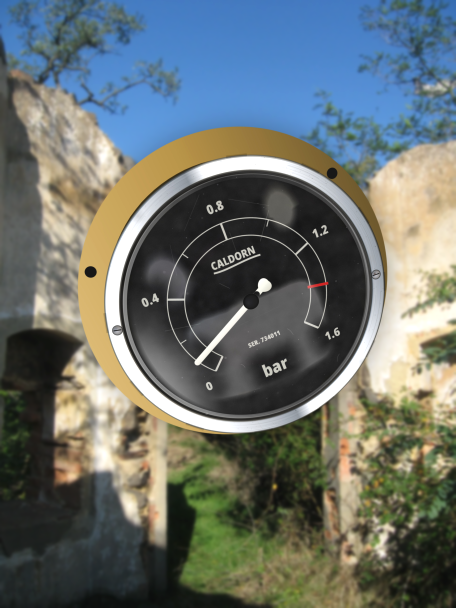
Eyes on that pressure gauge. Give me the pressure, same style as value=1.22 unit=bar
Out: value=0.1 unit=bar
